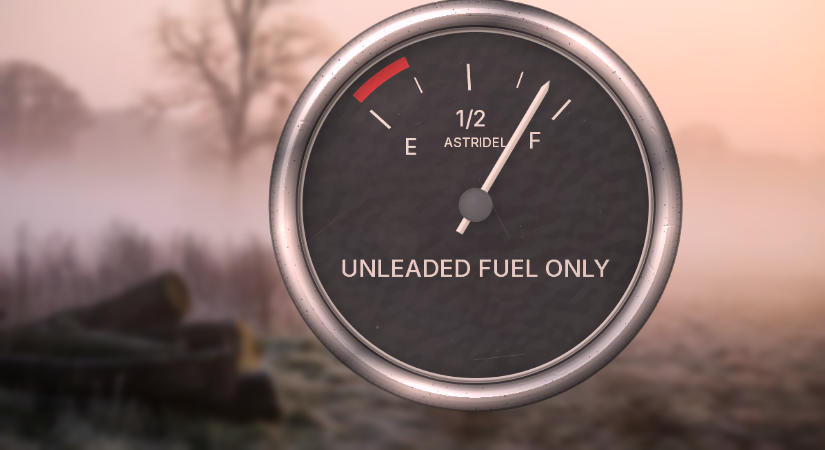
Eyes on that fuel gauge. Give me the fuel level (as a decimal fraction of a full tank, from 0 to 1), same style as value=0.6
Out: value=0.875
